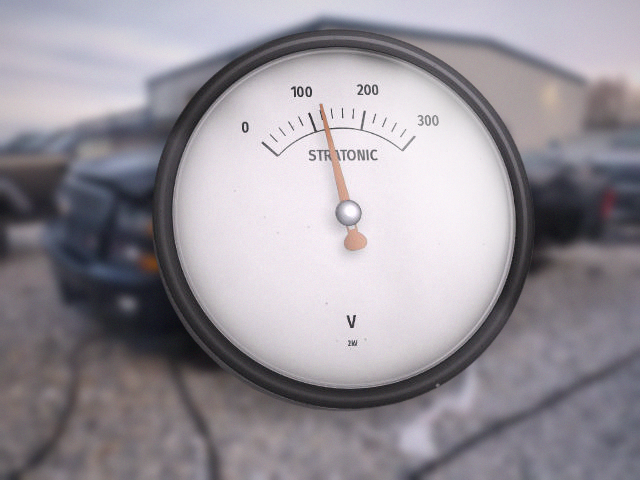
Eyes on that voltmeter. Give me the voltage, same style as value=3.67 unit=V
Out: value=120 unit=V
